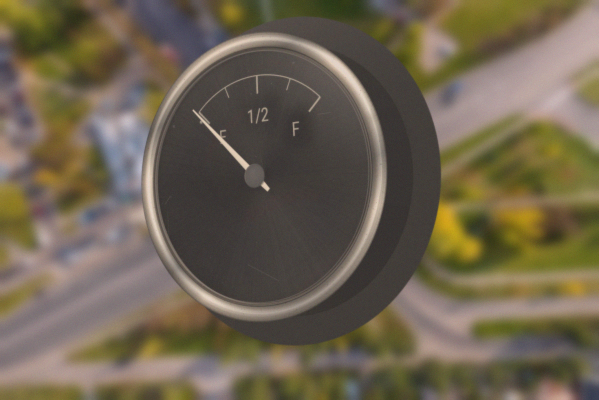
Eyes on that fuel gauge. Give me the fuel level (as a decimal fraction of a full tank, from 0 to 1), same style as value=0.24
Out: value=0
